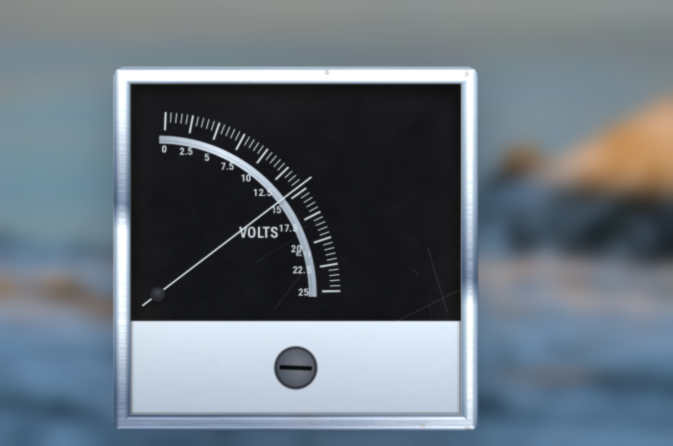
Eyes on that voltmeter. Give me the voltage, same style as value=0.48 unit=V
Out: value=14.5 unit=V
